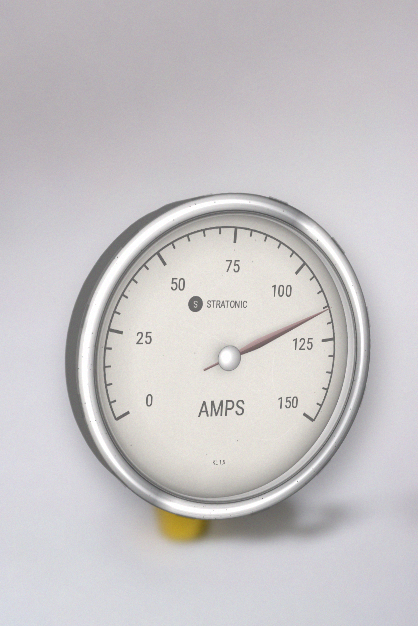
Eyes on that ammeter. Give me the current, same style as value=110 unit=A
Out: value=115 unit=A
